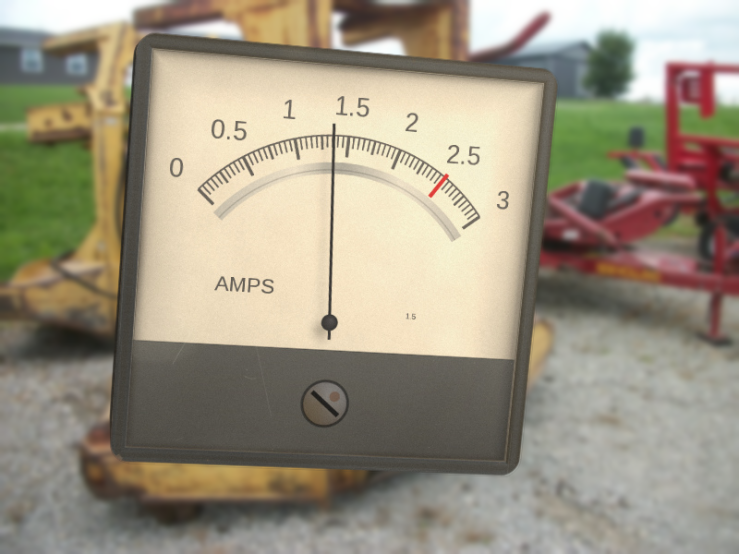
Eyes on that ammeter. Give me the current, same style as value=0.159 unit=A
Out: value=1.35 unit=A
